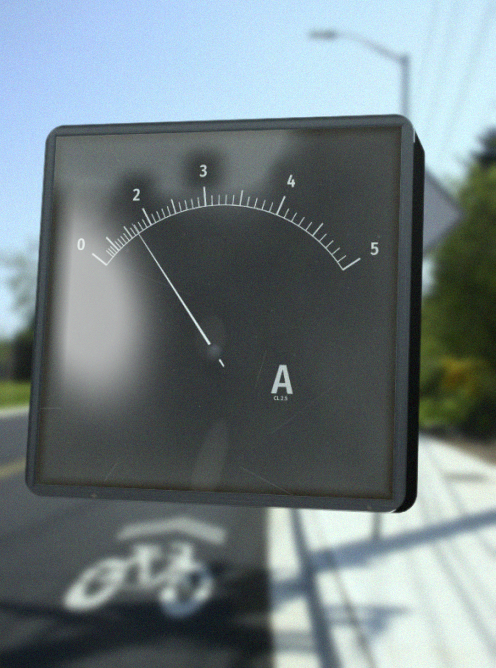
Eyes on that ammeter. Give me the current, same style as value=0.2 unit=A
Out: value=1.7 unit=A
